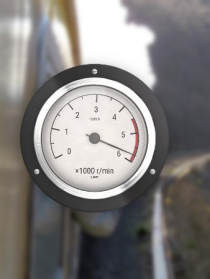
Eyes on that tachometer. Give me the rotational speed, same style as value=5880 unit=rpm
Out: value=5750 unit=rpm
